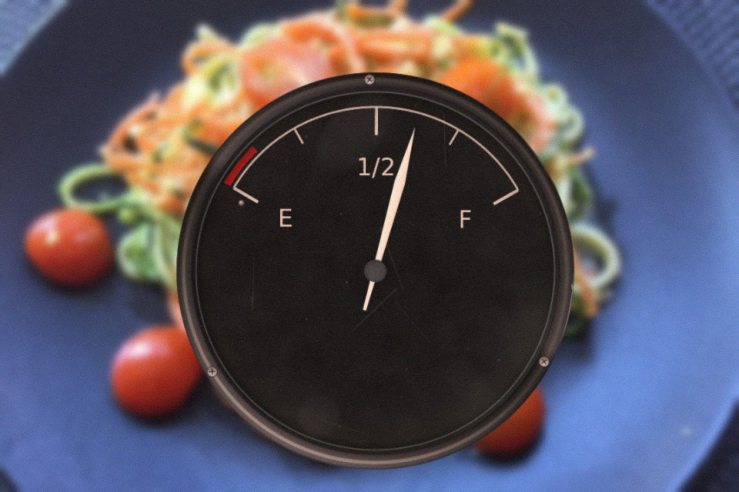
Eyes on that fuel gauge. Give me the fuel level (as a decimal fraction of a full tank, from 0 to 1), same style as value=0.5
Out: value=0.625
